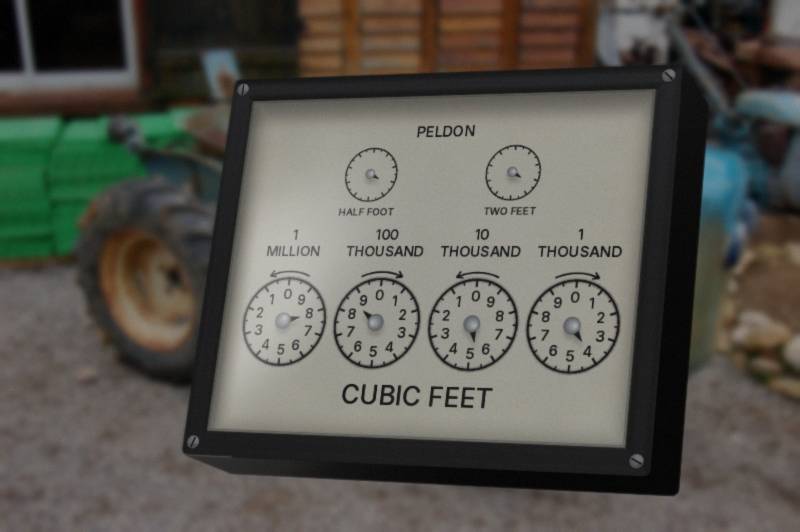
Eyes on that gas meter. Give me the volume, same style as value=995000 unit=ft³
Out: value=785400 unit=ft³
